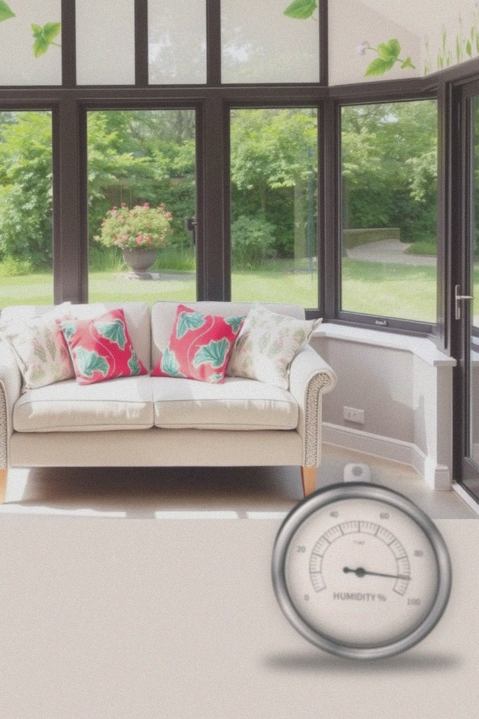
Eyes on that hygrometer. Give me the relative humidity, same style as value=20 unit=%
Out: value=90 unit=%
